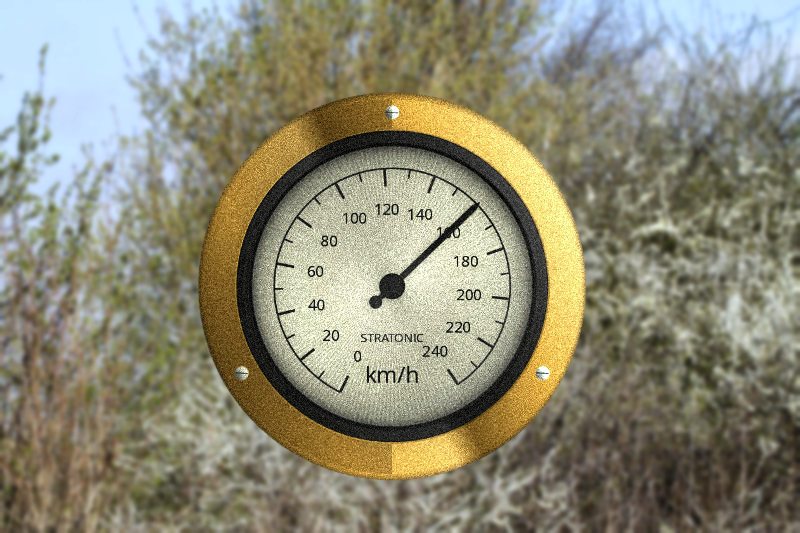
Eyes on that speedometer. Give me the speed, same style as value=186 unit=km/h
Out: value=160 unit=km/h
